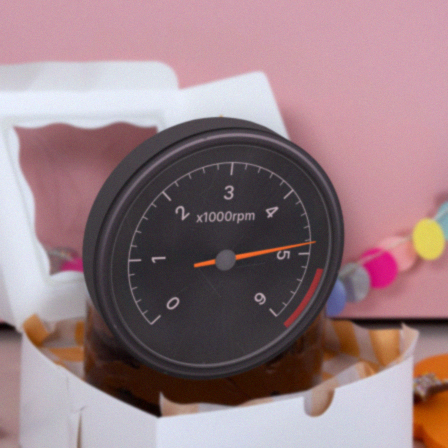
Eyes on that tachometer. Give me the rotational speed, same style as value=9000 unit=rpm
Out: value=4800 unit=rpm
